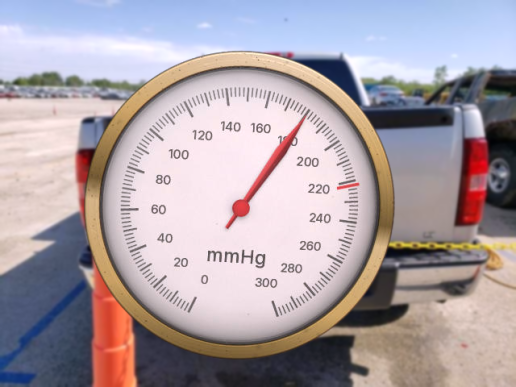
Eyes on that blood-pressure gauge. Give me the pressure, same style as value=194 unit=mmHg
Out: value=180 unit=mmHg
